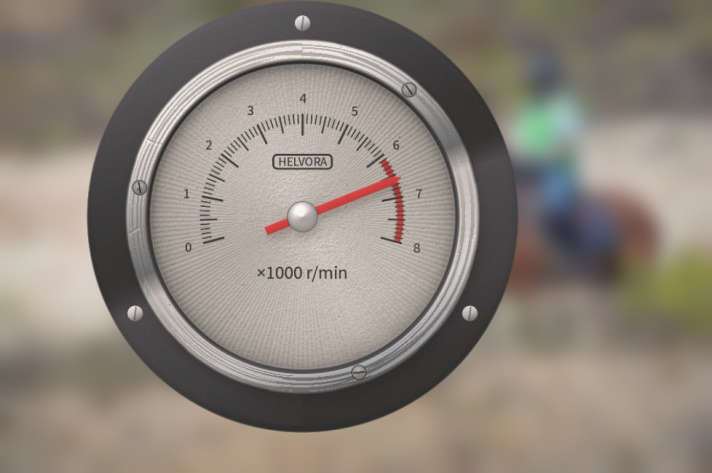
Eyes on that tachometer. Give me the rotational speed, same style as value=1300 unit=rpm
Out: value=6600 unit=rpm
